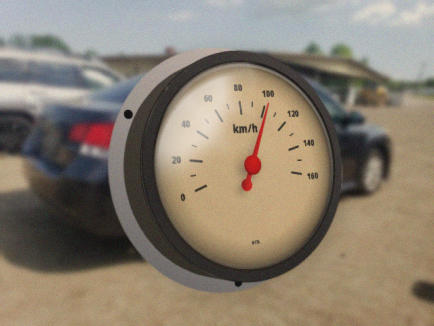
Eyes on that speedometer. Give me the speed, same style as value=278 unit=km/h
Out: value=100 unit=km/h
